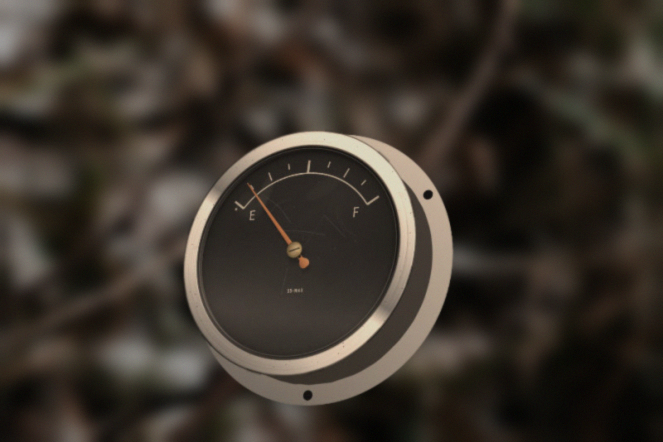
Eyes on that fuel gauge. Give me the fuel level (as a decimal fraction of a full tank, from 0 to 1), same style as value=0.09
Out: value=0.125
